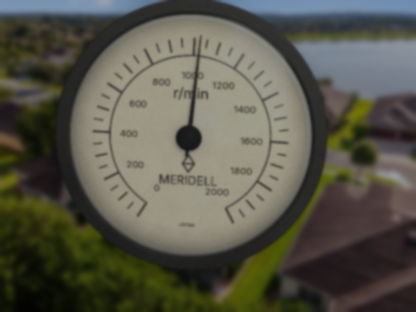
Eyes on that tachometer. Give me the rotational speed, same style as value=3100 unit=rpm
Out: value=1025 unit=rpm
